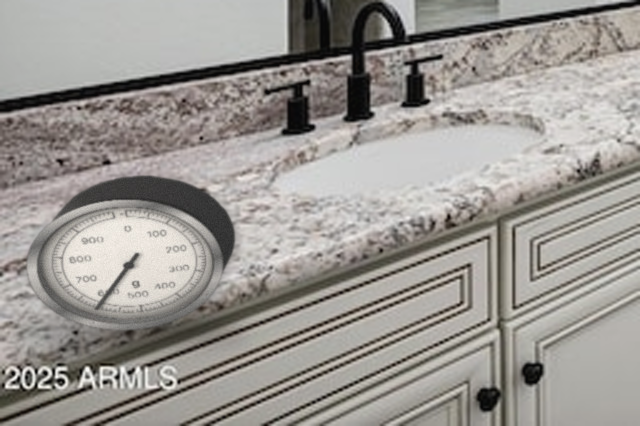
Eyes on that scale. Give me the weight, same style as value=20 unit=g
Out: value=600 unit=g
